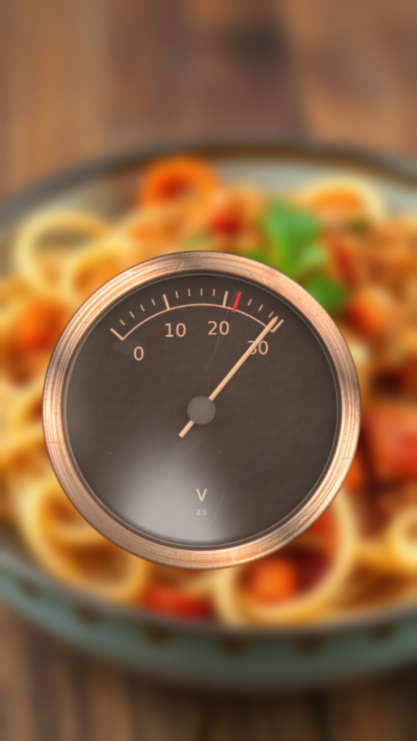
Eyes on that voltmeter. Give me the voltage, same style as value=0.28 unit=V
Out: value=29 unit=V
